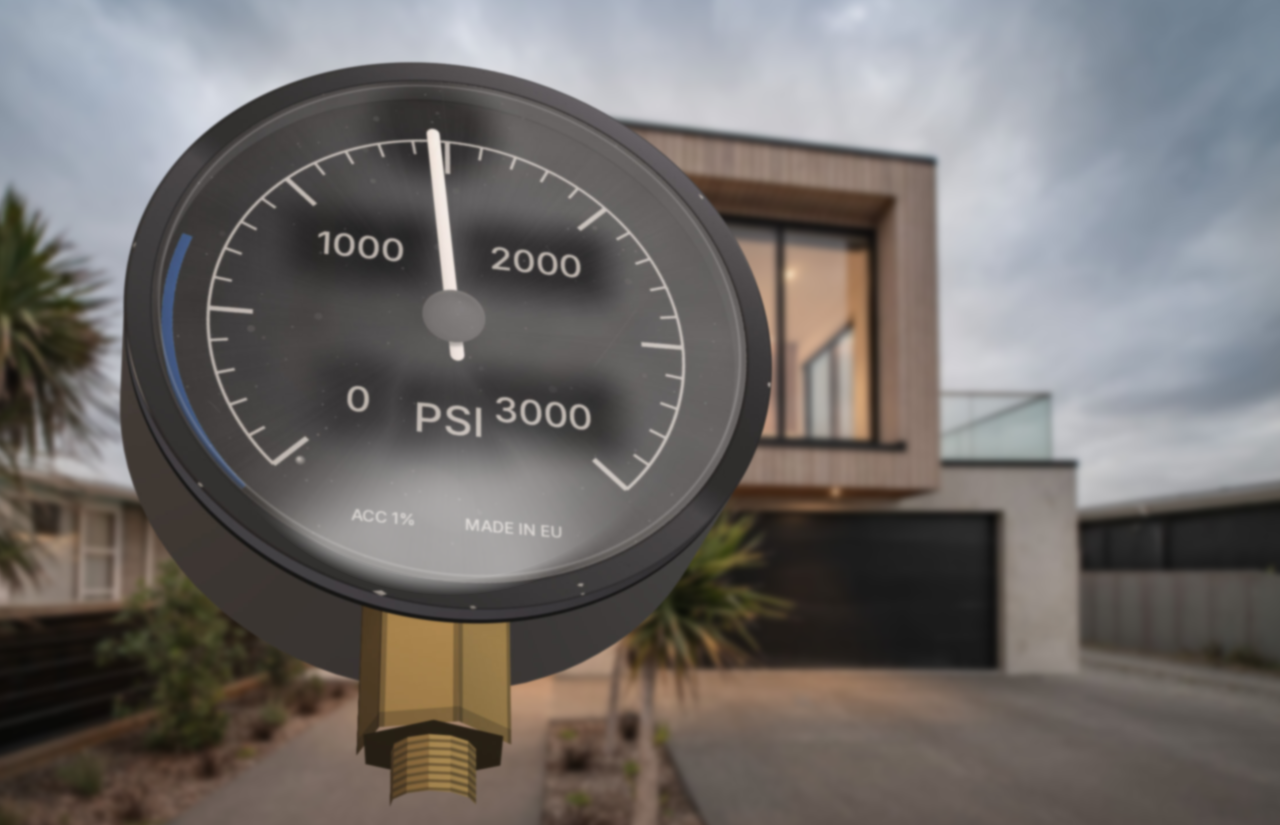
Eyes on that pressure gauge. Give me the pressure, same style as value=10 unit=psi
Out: value=1450 unit=psi
